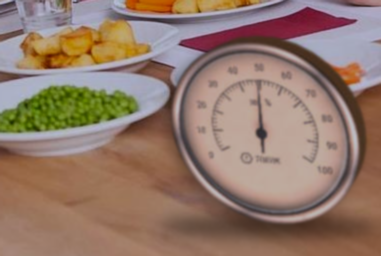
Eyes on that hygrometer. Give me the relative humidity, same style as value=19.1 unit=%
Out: value=50 unit=%
